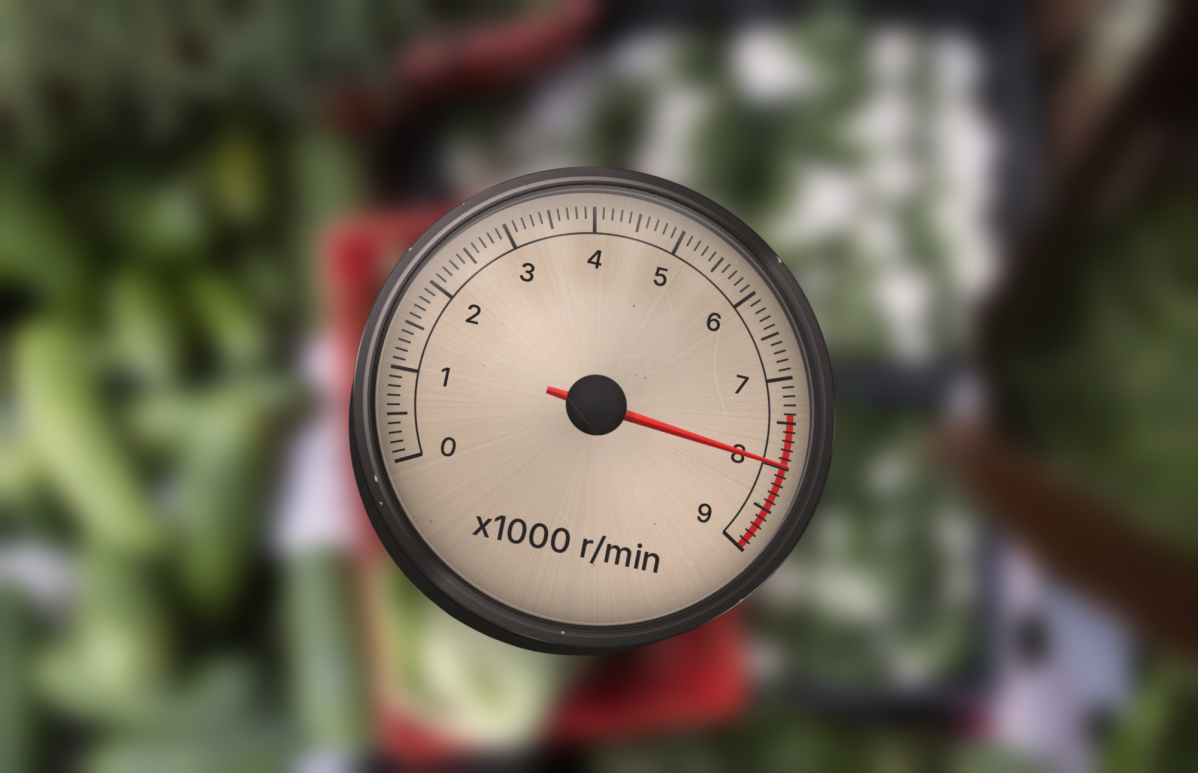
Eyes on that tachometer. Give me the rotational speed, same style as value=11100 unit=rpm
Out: value=8000 unit=rpm
